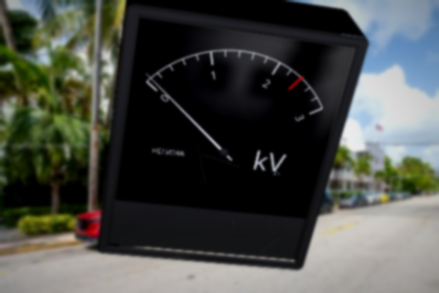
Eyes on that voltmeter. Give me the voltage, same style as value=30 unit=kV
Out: value=0.1 unit=kV
